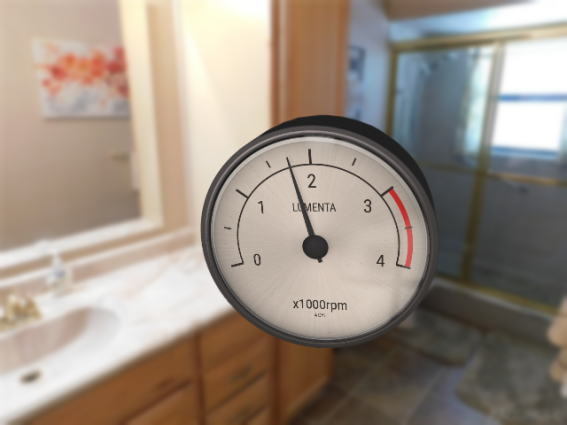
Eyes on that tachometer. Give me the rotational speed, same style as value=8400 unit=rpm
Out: value=1750 unit=rpm
